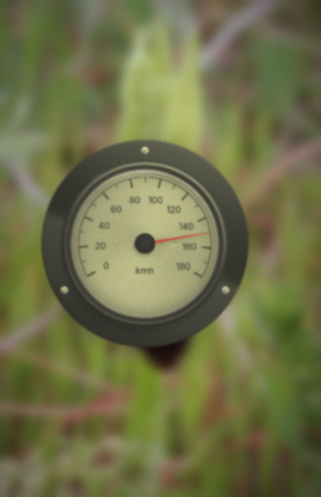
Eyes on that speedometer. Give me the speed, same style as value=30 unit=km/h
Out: value=150 unit=km/h
